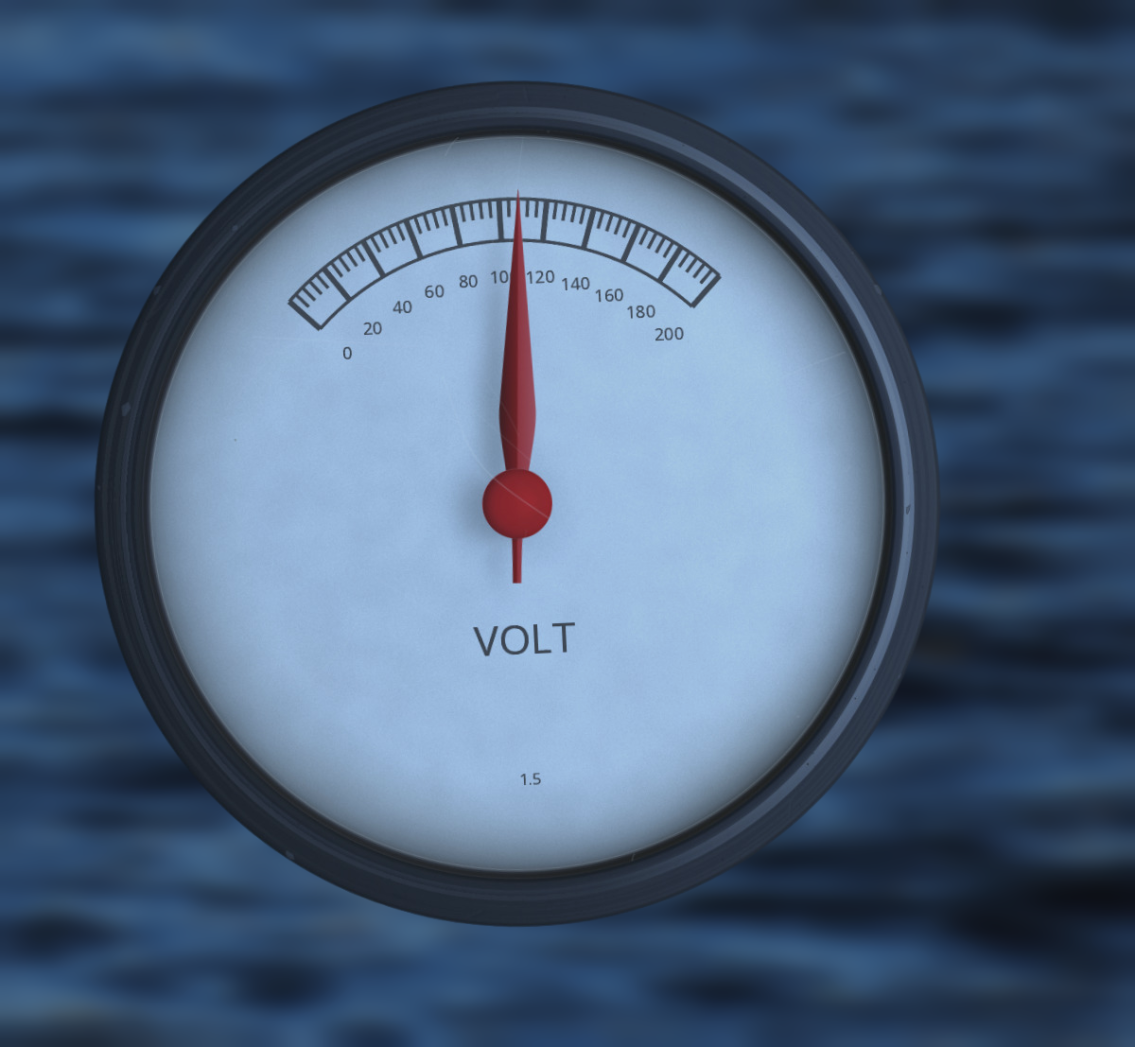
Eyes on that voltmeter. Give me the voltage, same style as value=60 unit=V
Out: value=108 unit=V
